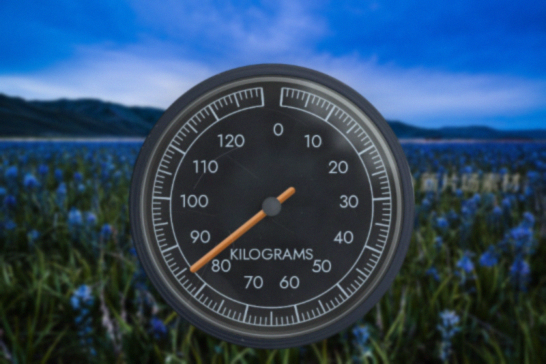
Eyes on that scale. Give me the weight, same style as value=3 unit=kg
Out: value=84 unit=kg
